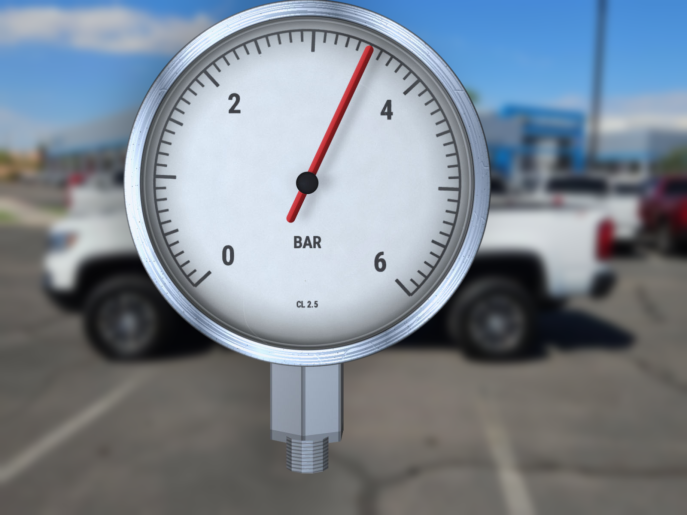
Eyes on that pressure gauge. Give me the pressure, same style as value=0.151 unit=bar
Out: value=3.5 unit=bar
